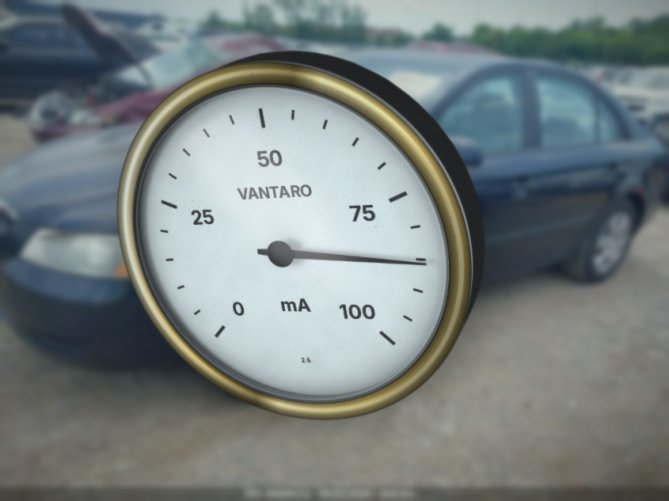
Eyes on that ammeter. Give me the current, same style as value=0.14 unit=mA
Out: value=85 unit=mA
